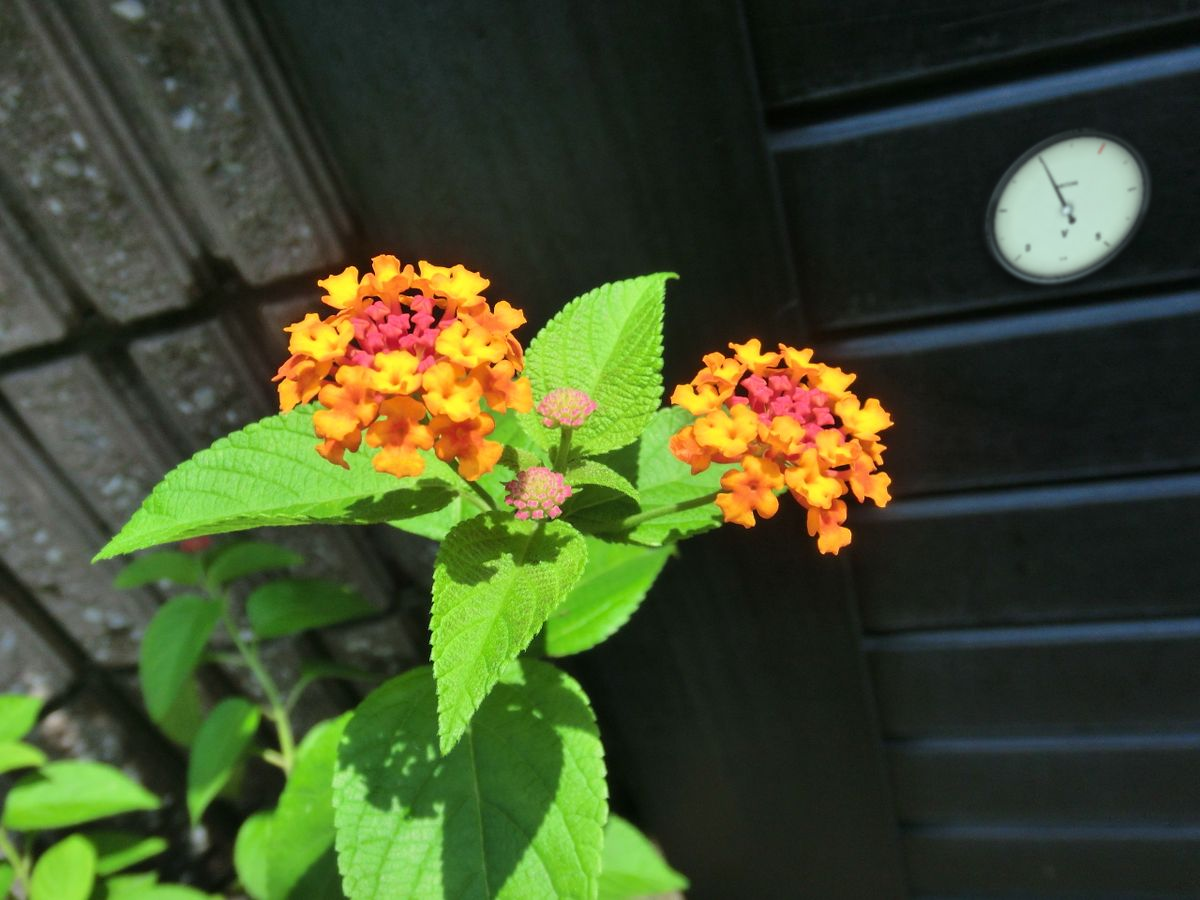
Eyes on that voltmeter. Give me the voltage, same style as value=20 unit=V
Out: value=2 unit=V
